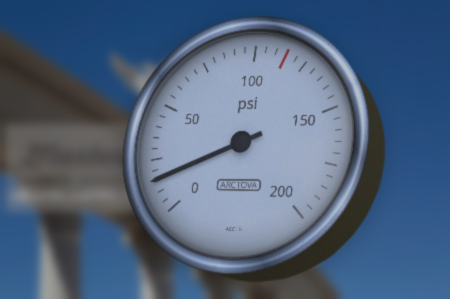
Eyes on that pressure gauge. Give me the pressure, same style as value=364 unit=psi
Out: value=15 unit=psi
